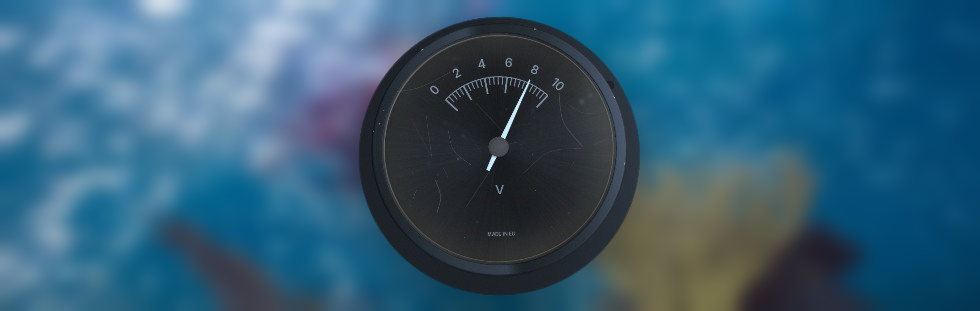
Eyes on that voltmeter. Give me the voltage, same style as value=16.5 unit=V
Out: value=8 unit=V
